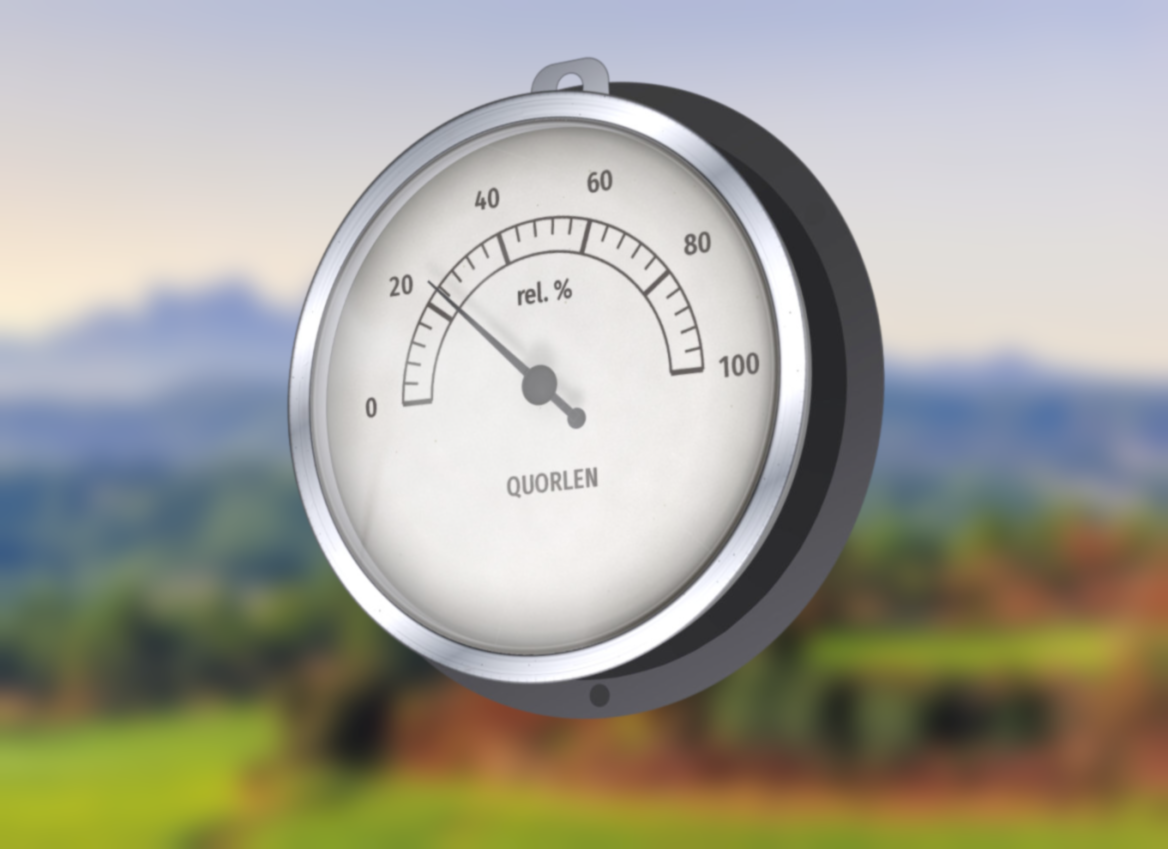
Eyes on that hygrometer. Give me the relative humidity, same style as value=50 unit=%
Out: value=24 unit=%
